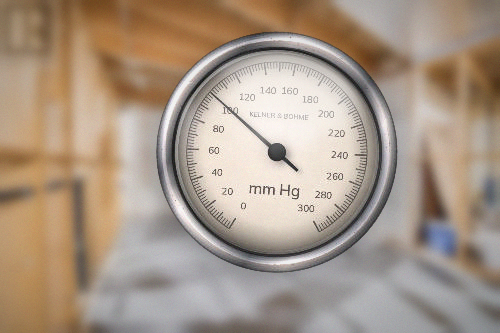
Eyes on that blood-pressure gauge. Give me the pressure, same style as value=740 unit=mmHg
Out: value=100 unit=mmHg
